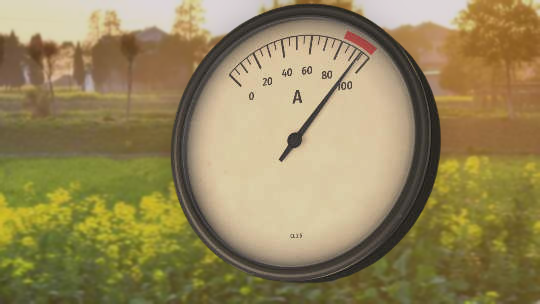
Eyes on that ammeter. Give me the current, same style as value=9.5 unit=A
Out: value=95 unit=A
